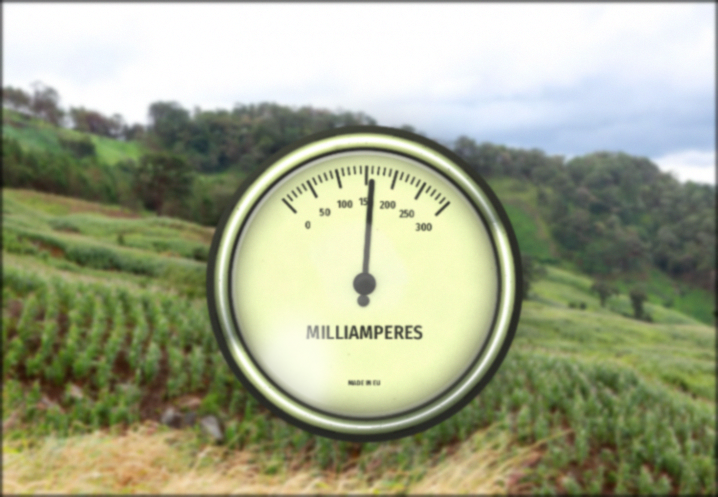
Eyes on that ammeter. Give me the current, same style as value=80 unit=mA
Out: value=160 unit=mA
